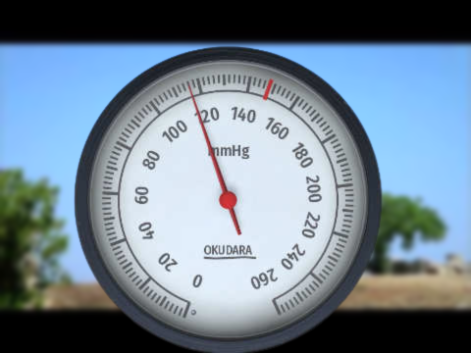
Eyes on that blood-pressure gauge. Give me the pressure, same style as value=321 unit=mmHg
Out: value=116 unit=mmHg
